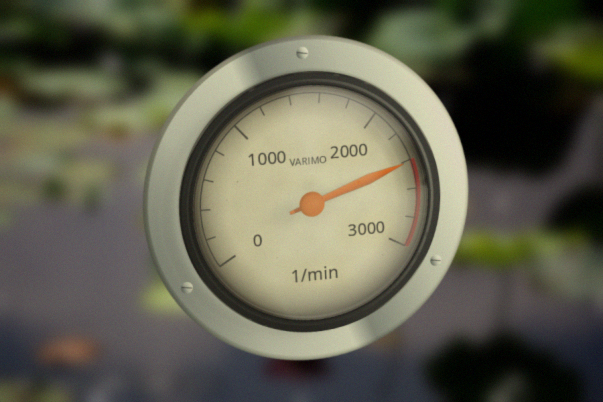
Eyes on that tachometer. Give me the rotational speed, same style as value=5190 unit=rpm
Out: value=2400 unit=rpm
